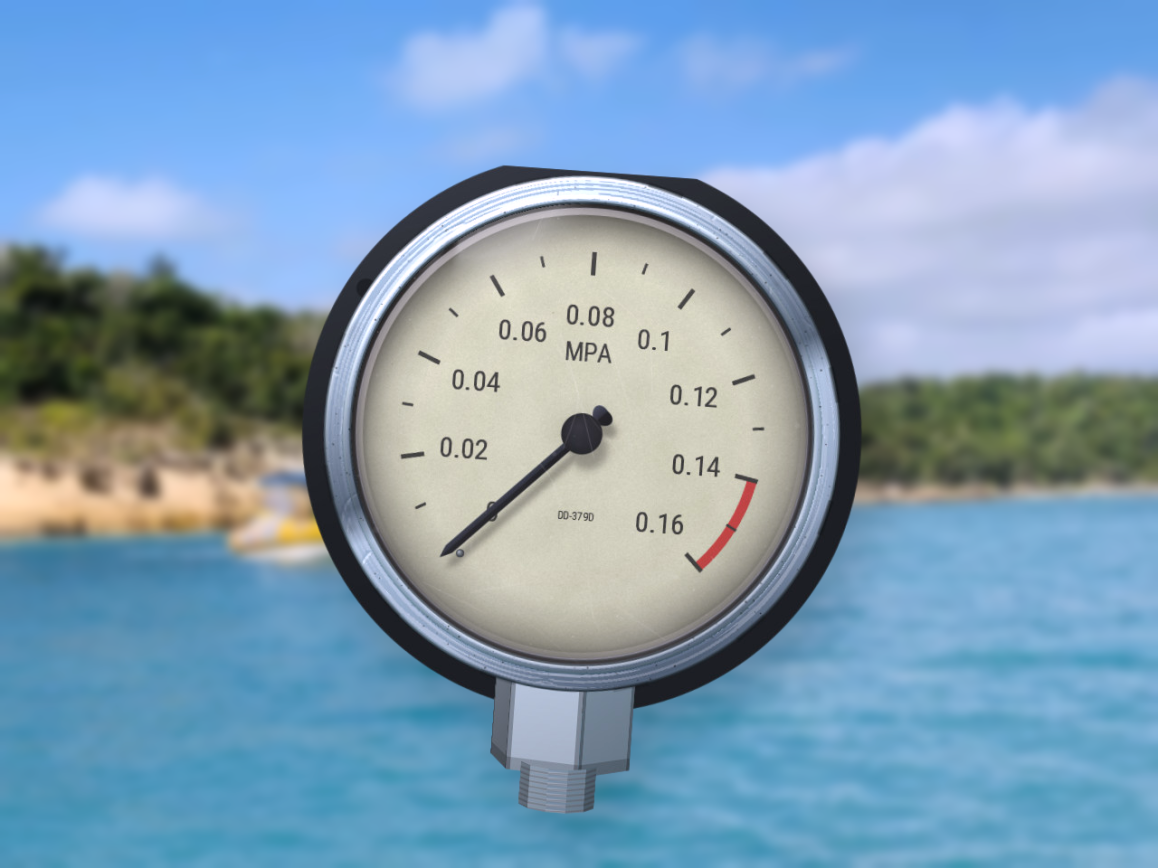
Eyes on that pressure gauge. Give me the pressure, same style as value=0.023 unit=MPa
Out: value=0 unit=MPa
